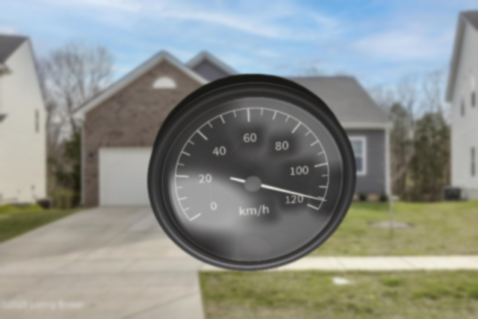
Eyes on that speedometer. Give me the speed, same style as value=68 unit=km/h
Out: value=115 unit=km/h
